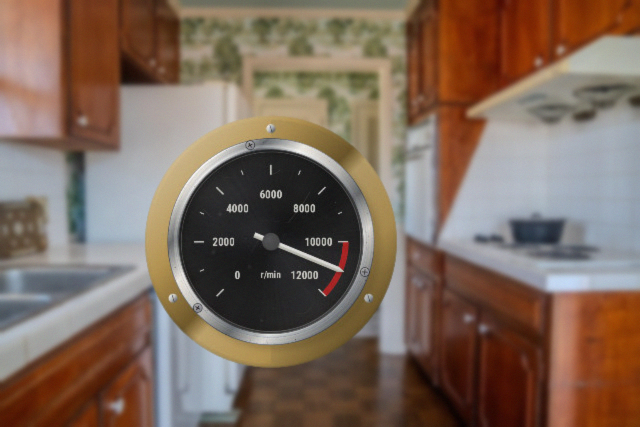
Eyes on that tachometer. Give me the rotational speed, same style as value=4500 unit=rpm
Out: value=11000 unit=rpm
